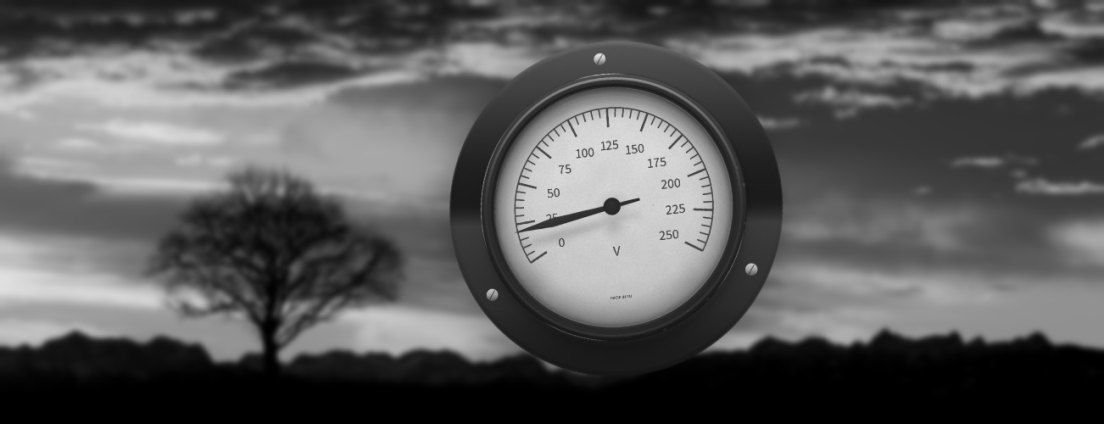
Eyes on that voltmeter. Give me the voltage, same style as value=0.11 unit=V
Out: value=20 unit=V
